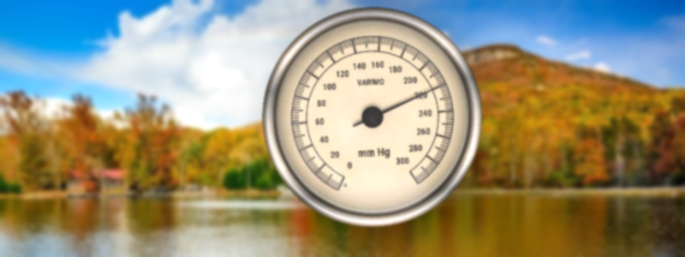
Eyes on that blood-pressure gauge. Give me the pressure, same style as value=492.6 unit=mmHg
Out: value=220 unit=mmHg
